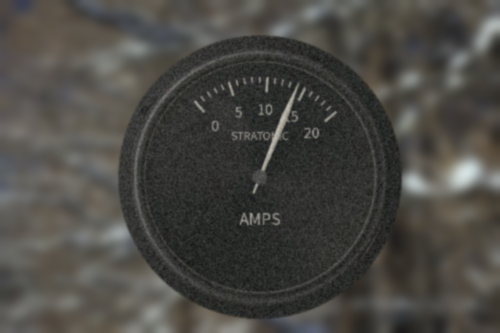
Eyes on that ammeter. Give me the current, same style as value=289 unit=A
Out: value=14 unit=A
